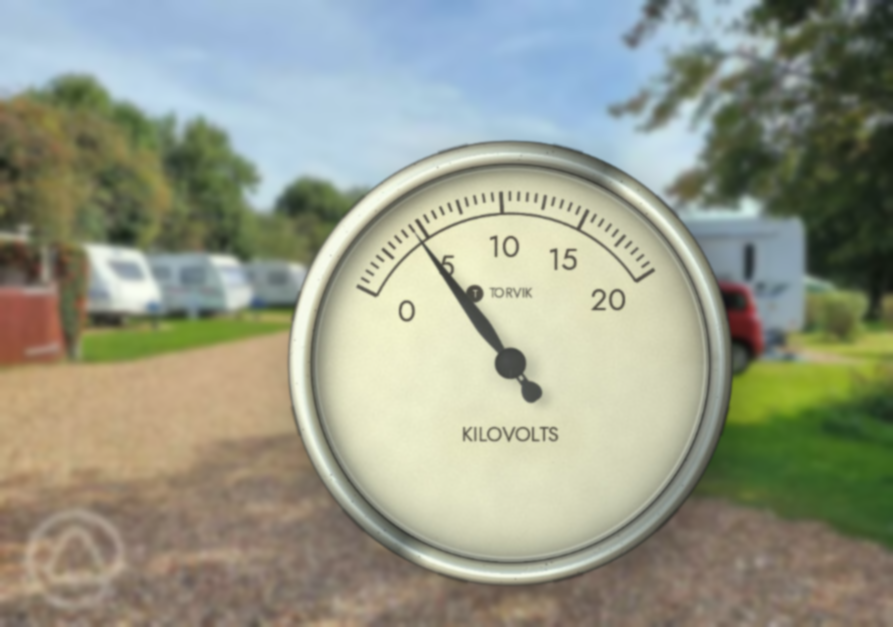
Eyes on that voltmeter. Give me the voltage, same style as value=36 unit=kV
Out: value=4.5 unit=kV
